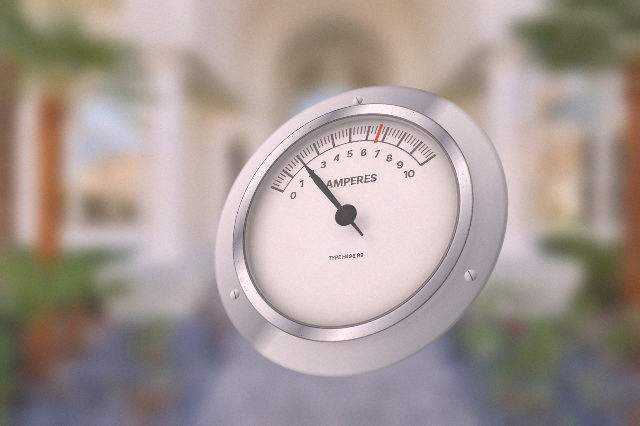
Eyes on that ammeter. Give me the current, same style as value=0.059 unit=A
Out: value=2 unit=A
